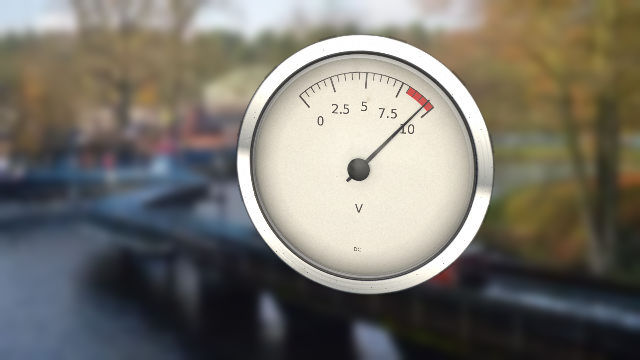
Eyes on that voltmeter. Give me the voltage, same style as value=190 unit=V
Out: value=9.5 unit=V
